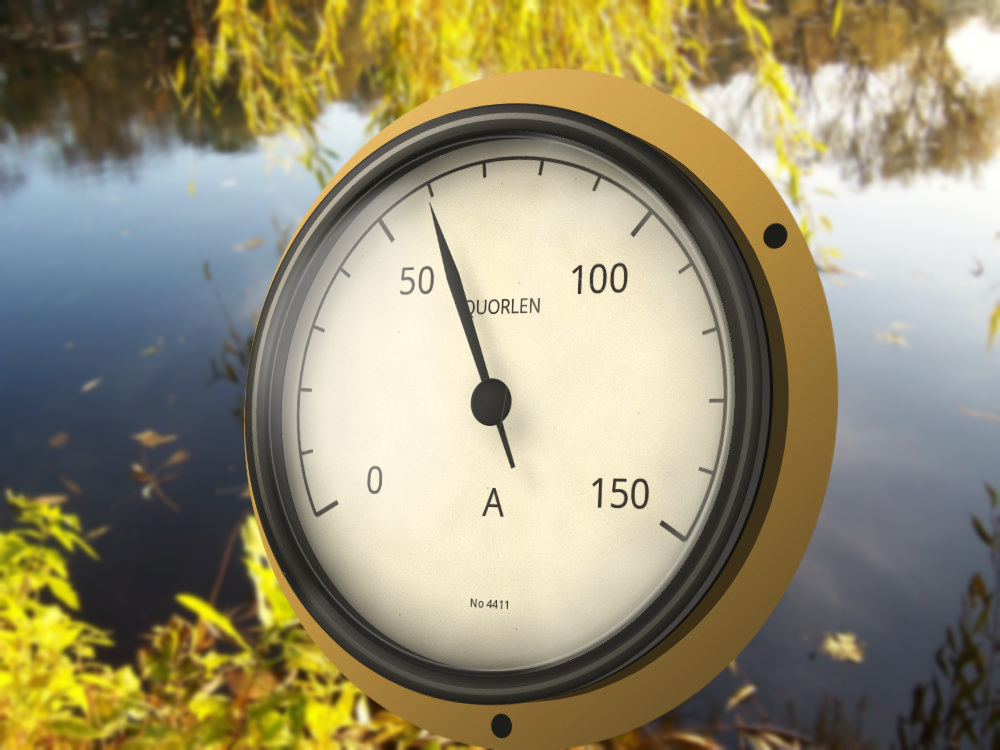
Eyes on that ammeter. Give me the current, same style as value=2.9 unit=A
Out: value=60 unit=A
